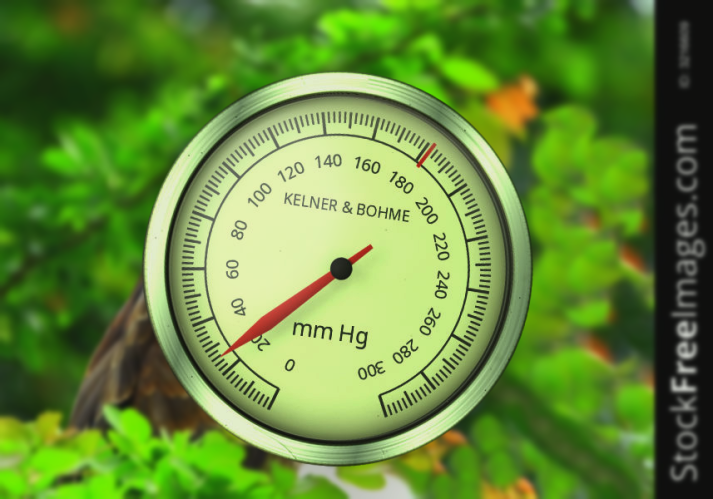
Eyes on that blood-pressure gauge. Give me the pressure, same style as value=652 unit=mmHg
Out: value=26 unit=mmHg
